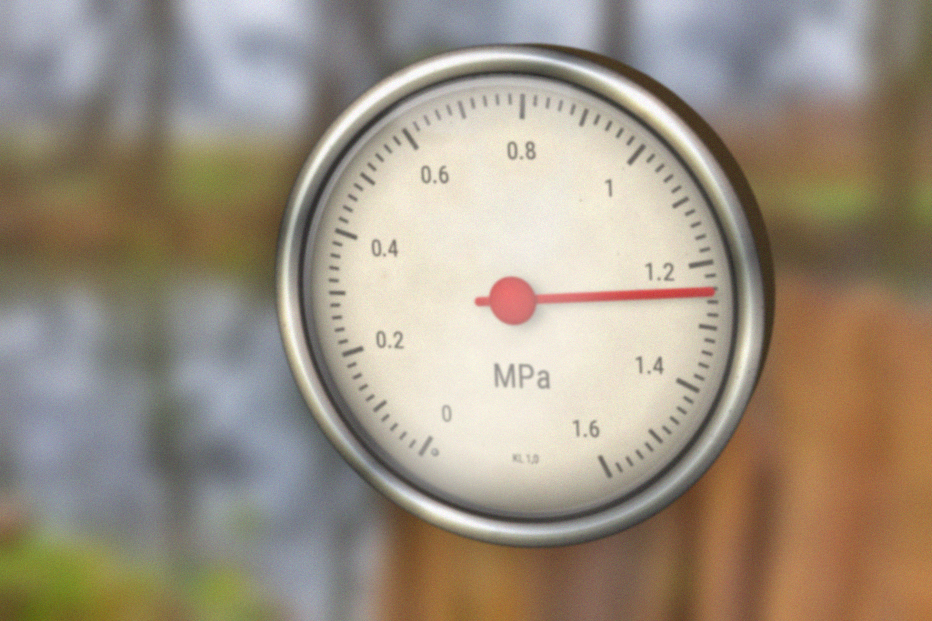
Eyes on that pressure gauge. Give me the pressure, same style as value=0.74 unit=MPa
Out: value=1.24 unit=MPa
